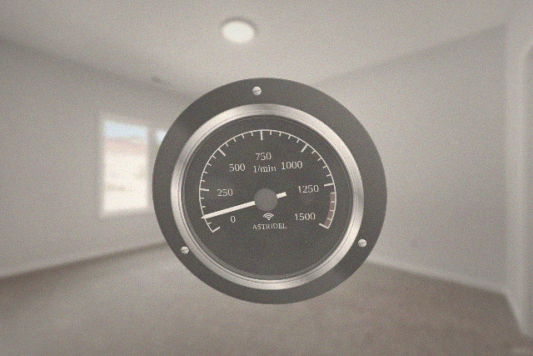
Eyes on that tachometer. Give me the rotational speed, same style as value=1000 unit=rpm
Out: value=100 unit=rpm
